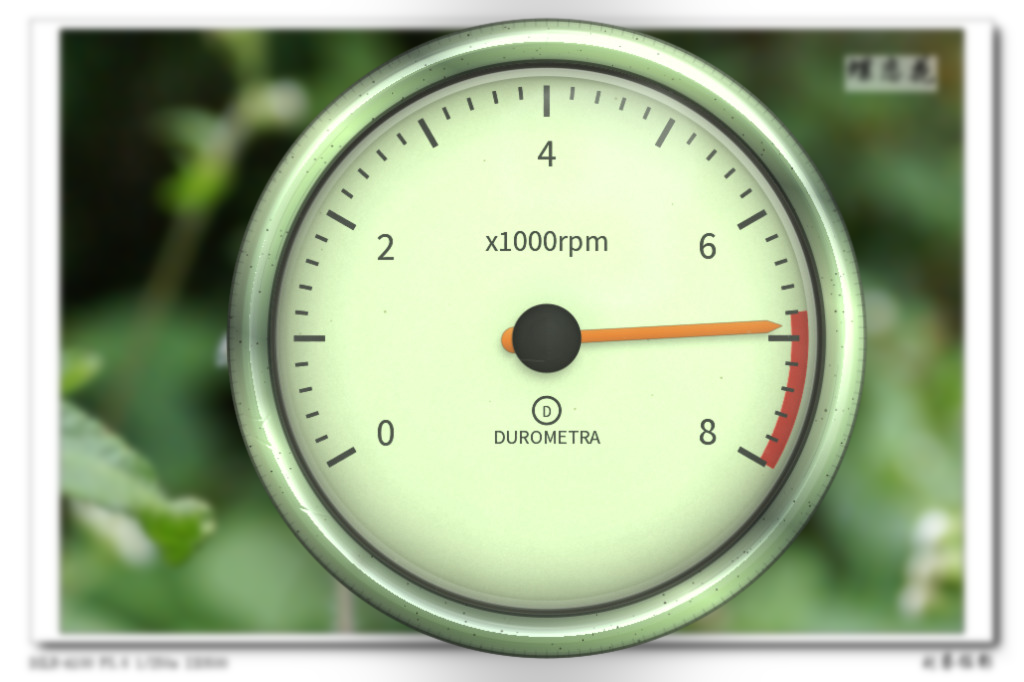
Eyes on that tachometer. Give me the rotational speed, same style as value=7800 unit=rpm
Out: value=6900 unit=rpm
